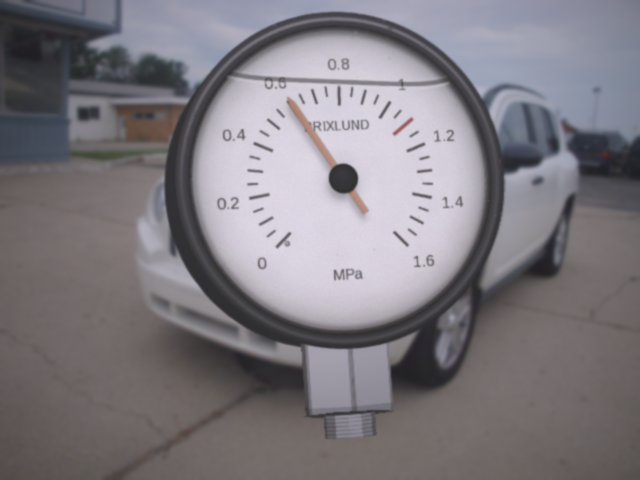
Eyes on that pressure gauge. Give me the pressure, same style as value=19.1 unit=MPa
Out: value=0.6 unit=MPa
